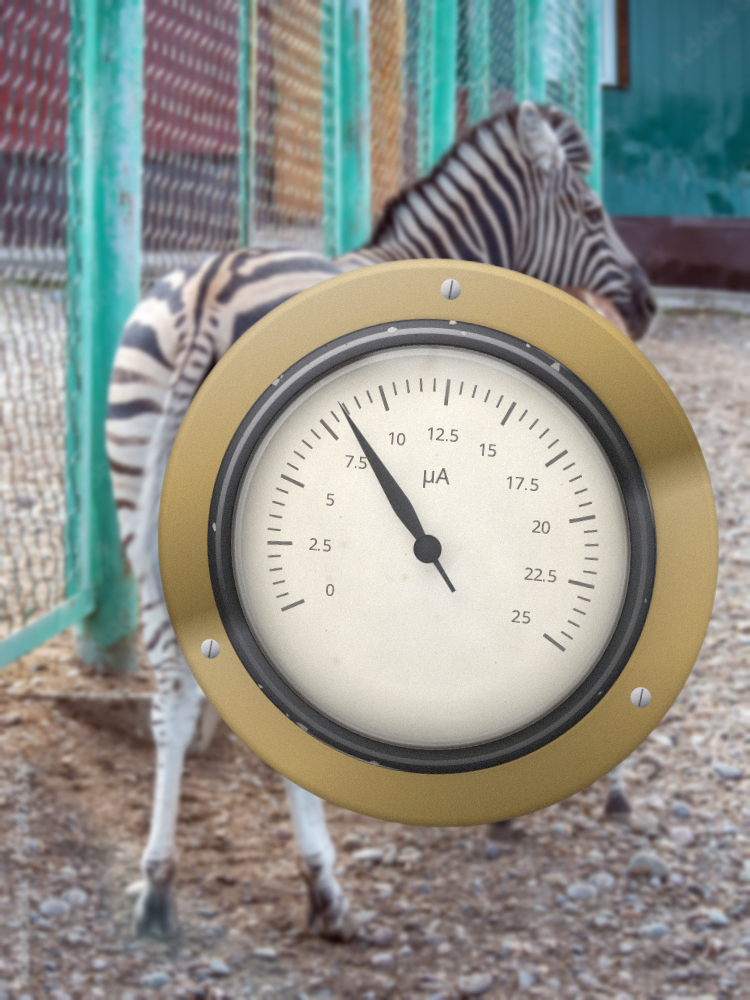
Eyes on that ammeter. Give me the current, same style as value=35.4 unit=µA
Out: value=8.5 unit=µA
